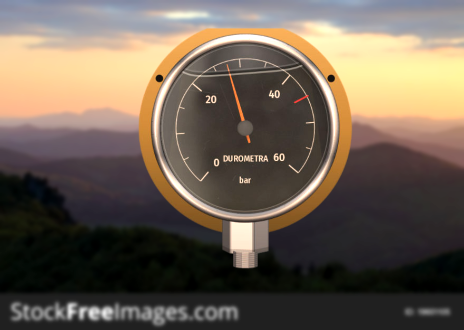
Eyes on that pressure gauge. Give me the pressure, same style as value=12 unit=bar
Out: value=27.5 unit=bar
